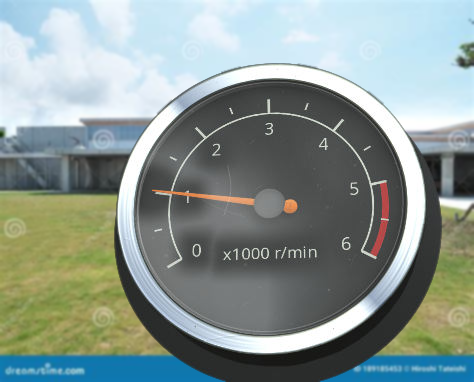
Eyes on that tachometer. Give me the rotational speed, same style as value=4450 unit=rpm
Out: value=1000 unit=rpm
